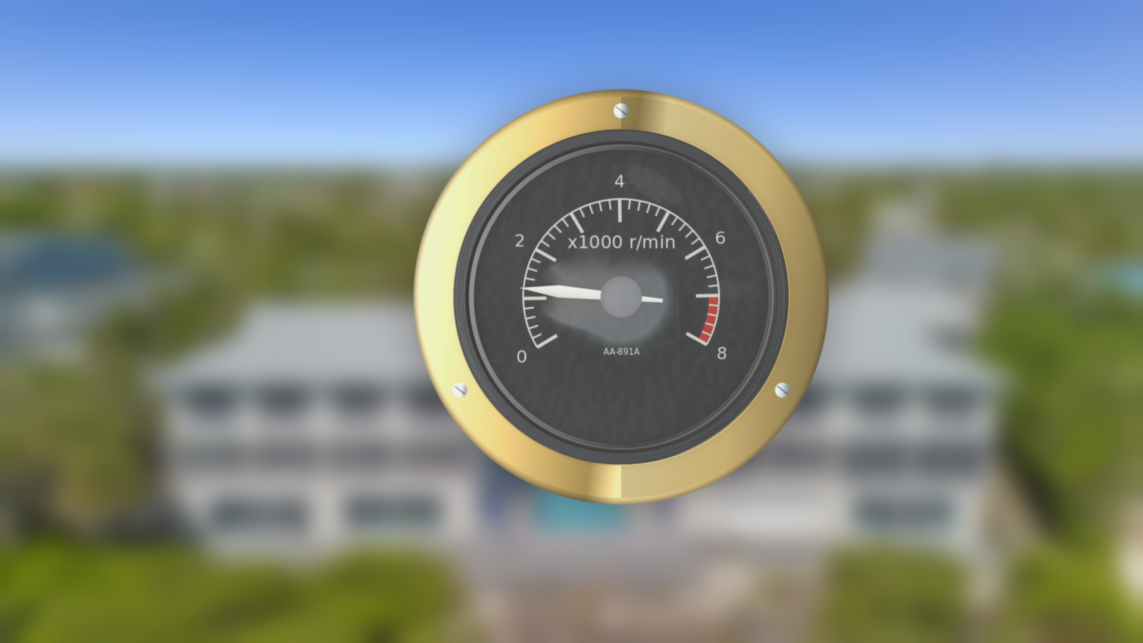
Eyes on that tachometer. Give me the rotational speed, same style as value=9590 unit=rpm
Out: value=1200 unit=rpm
